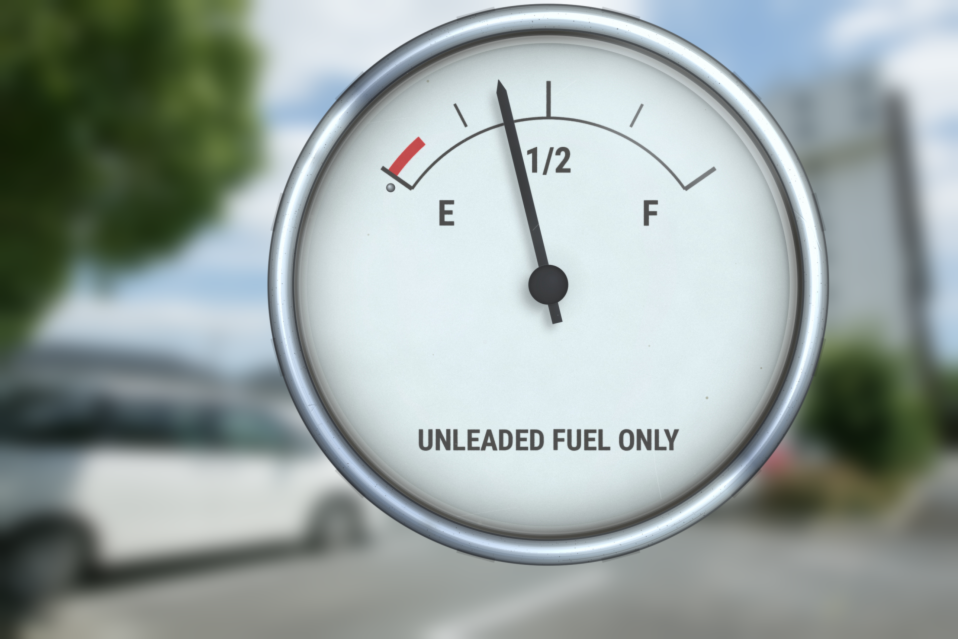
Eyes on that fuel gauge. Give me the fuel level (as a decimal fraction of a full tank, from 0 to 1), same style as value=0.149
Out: value=0.375
